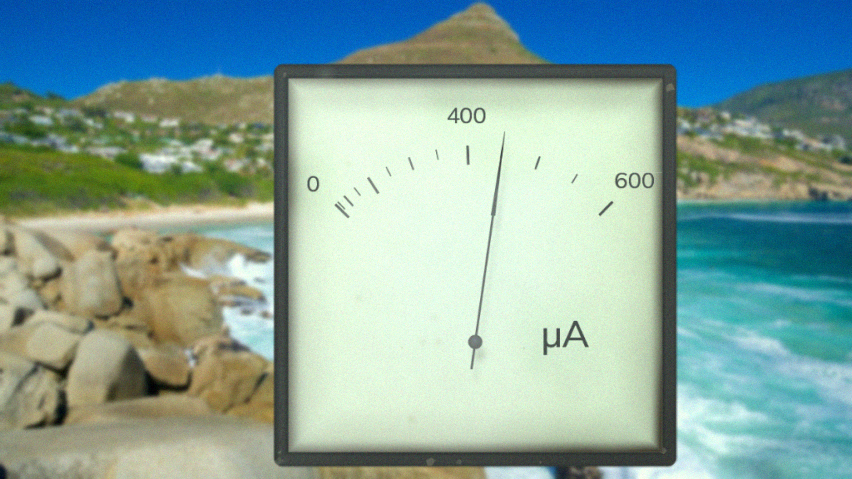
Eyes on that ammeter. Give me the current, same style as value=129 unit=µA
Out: value=450 unit=µA
